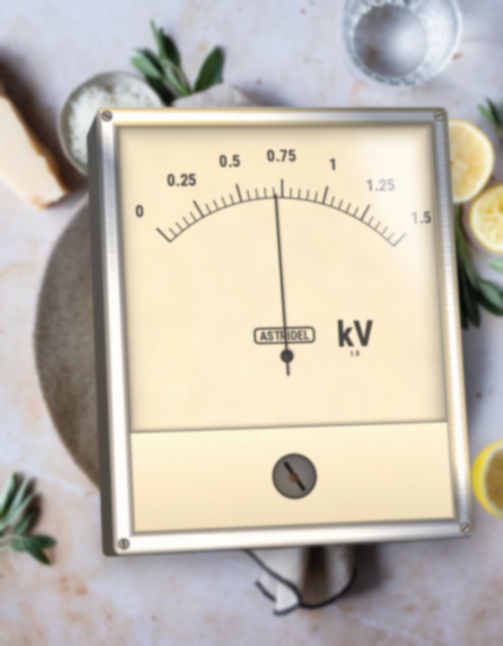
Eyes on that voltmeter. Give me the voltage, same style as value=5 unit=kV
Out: value=0.7 unit=kV
